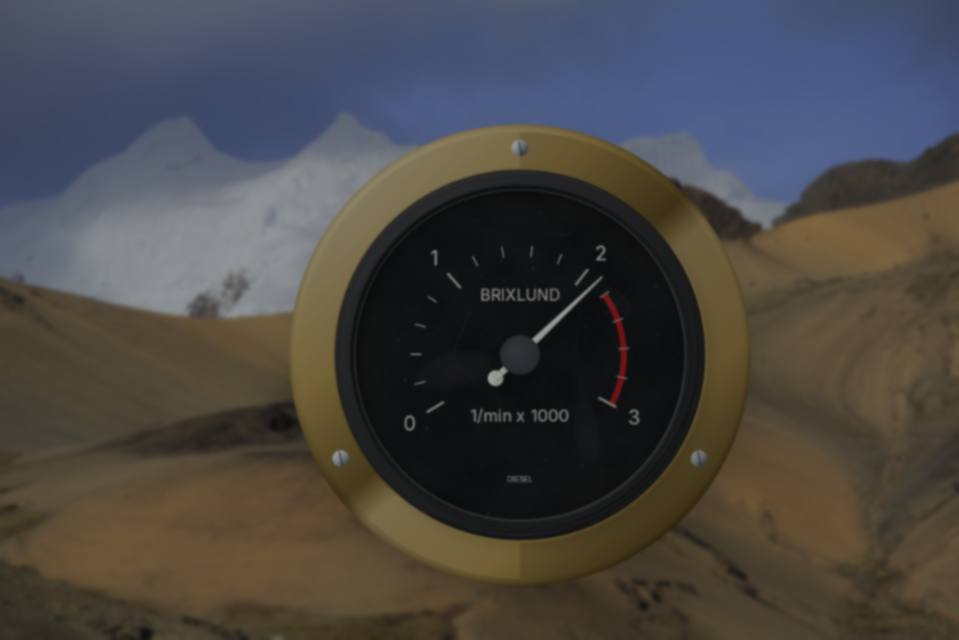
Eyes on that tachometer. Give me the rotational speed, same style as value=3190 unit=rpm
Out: value=2100 unit=rpm
